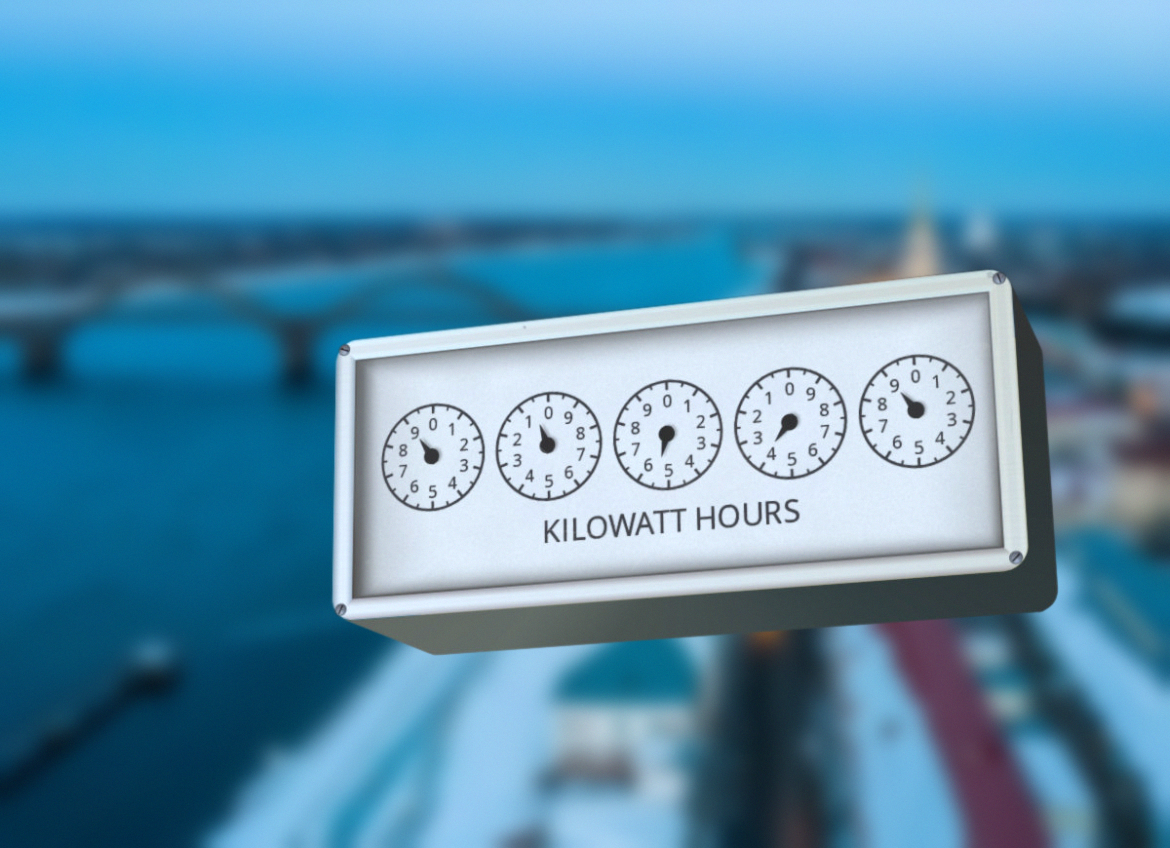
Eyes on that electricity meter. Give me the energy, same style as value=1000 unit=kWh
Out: value=90539 unit=kWh
